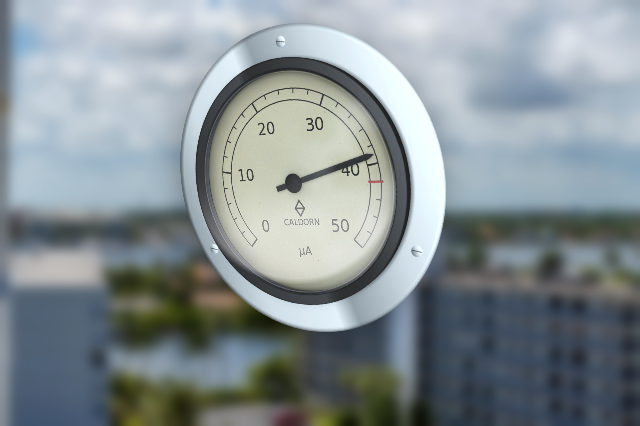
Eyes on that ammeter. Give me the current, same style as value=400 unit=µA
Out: value=39 unit=µA
